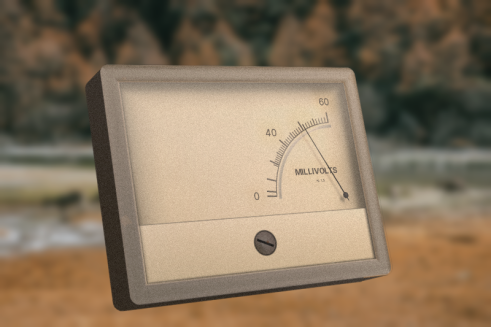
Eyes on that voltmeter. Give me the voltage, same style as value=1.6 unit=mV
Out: value=50 unit=mV
